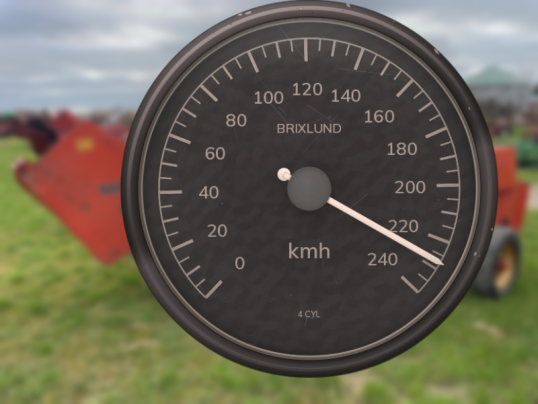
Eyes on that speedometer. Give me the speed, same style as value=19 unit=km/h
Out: value=227.5 unit=km/h
